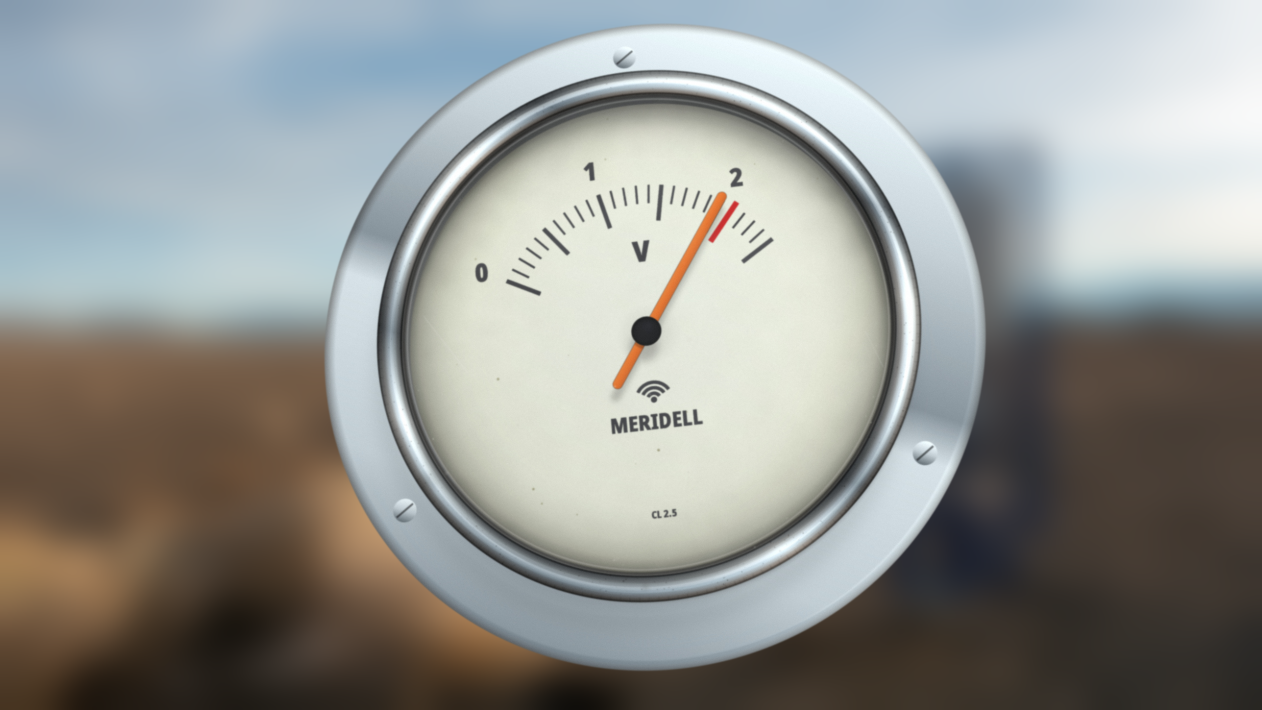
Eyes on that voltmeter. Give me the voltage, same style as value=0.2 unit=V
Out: value=2 unit=V
